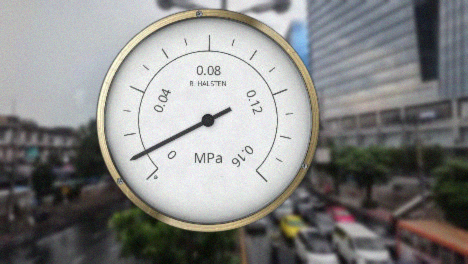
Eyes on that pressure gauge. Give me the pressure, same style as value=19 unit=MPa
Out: value=0.01 unit=MPa
